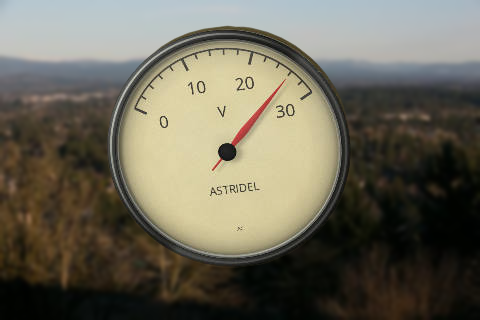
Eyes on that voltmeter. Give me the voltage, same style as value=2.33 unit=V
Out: value=26 unit=V
